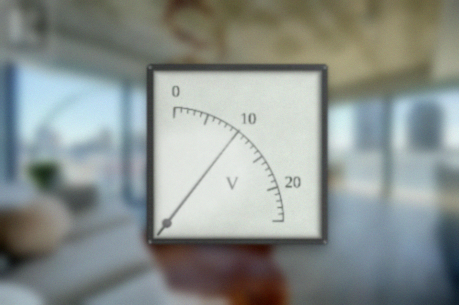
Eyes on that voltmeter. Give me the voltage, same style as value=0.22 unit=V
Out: value=10 unit=V
